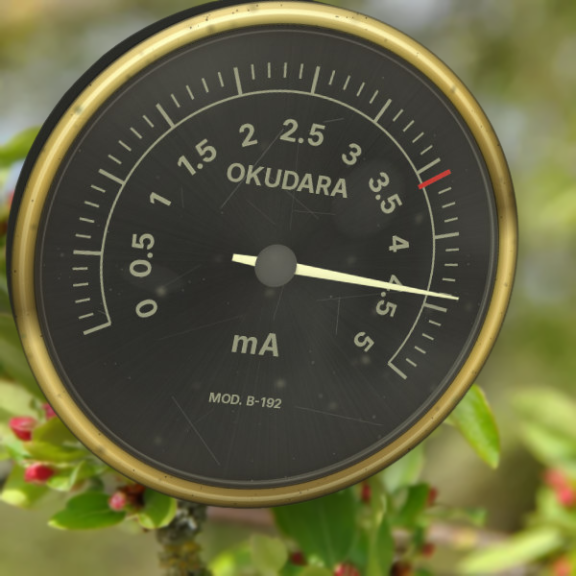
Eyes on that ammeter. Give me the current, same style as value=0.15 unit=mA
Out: value=4.4 unit=mA
